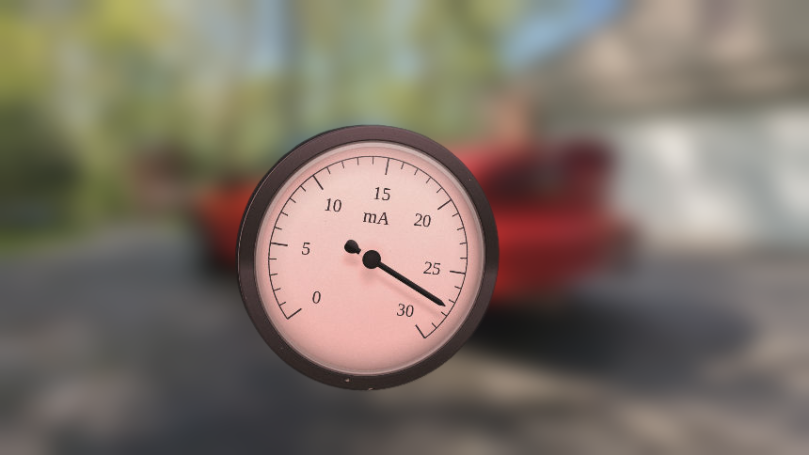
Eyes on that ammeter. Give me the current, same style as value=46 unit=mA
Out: value=27.5 unit=mA
